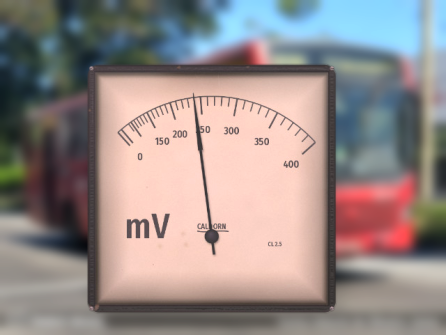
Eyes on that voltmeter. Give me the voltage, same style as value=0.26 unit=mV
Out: value=240 unit=mV
